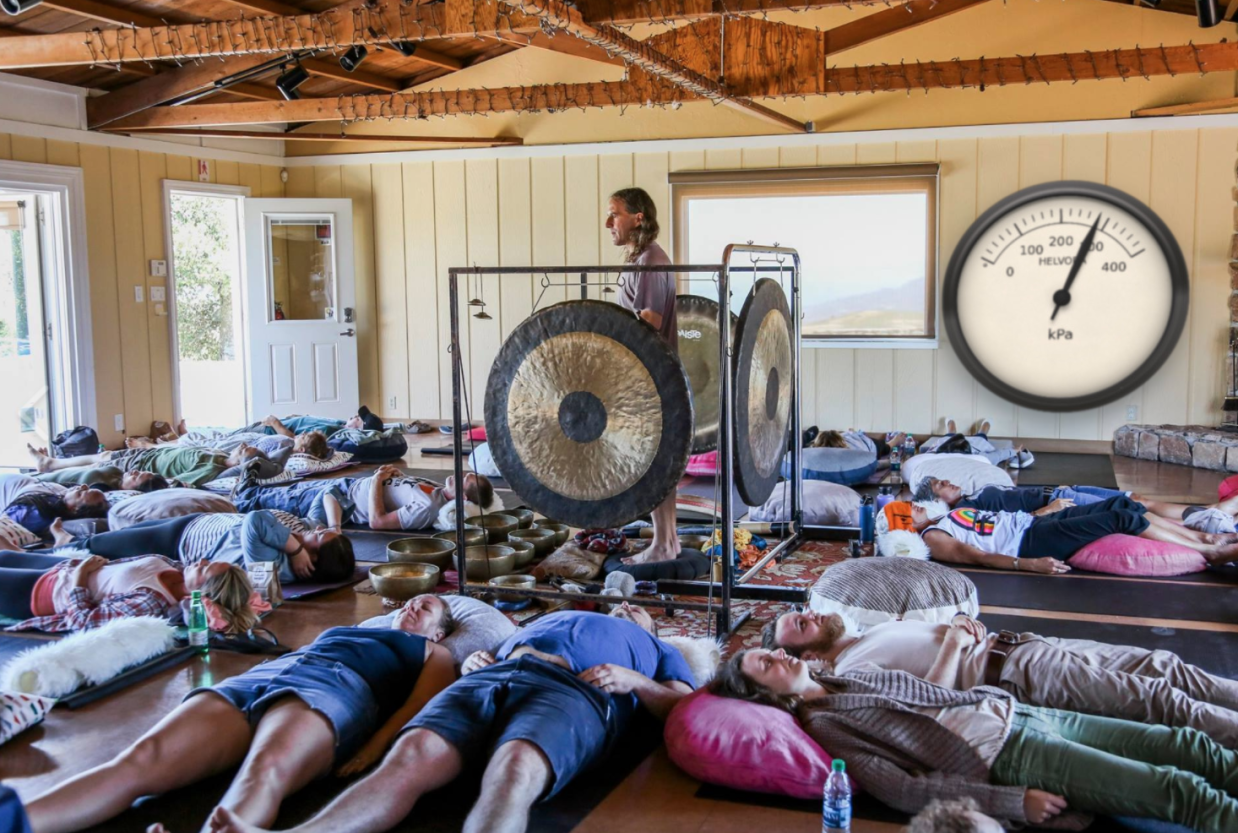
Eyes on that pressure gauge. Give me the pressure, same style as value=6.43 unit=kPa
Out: value=280 unit=kPa
